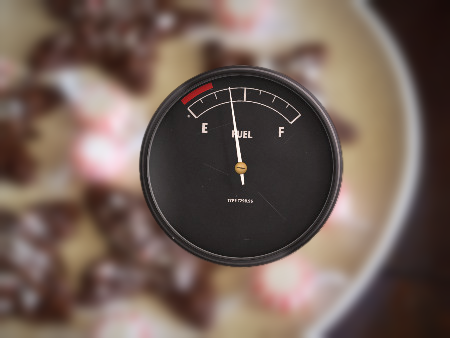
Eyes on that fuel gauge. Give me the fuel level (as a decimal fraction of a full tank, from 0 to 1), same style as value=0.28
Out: value=0.375
